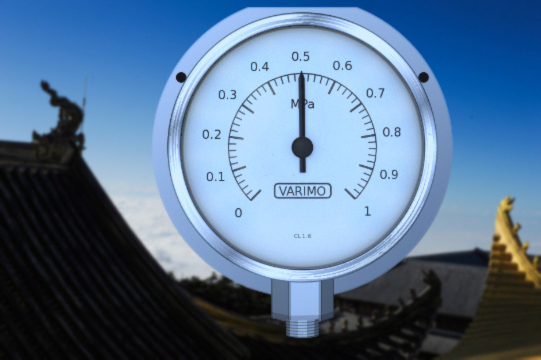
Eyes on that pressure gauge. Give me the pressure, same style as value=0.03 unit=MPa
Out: value=0.5 unit=MPa
